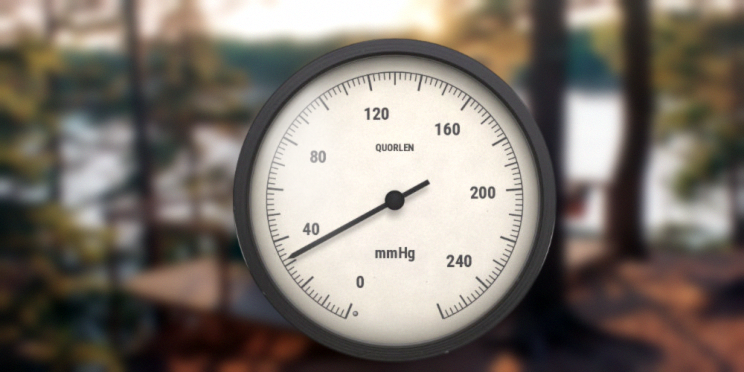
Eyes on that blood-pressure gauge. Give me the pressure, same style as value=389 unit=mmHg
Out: value=32 unit=mmHg
